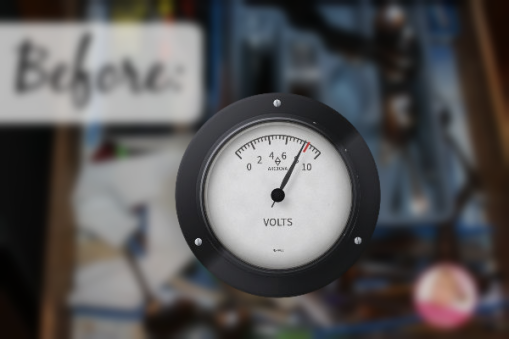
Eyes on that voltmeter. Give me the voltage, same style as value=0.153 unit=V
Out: value=8 unit=V
